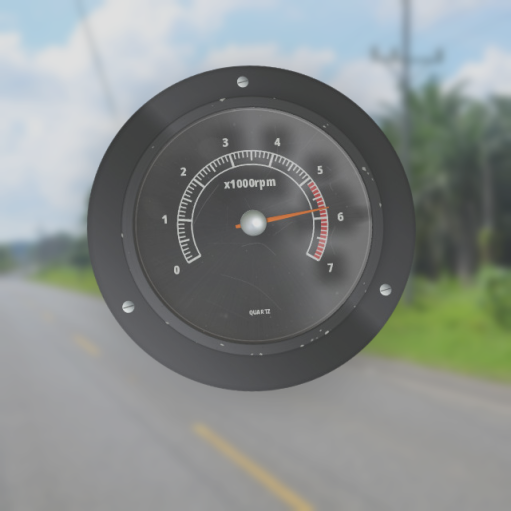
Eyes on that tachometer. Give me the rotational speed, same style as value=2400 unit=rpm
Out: value=5800 unit=rpm
